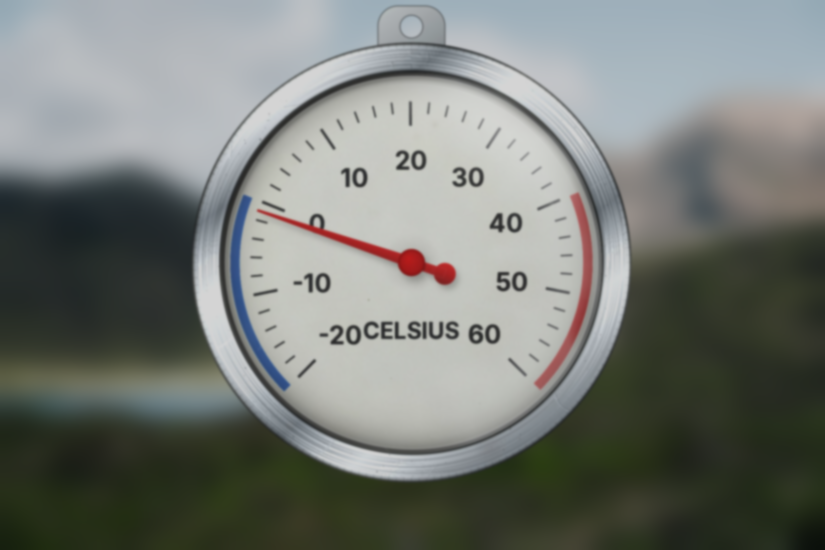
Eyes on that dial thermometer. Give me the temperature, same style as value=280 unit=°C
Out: value=-1 unit=°C
